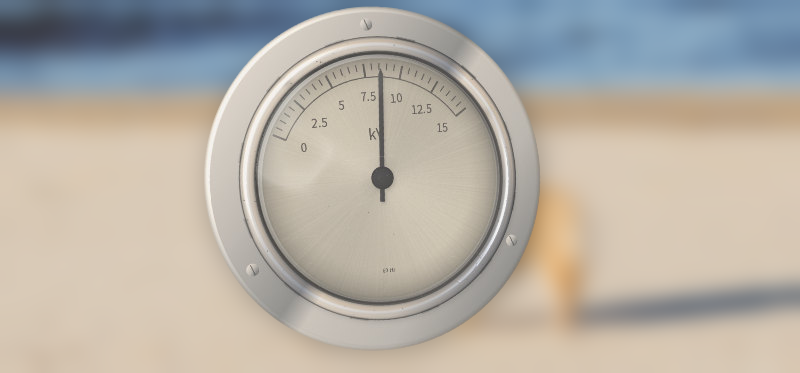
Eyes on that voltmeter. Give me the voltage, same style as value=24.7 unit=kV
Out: value=8.5 unit=kV
